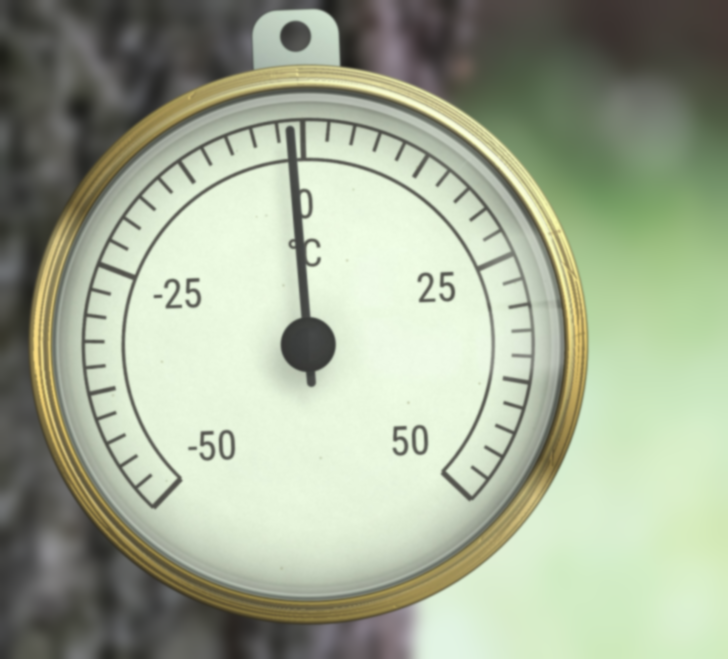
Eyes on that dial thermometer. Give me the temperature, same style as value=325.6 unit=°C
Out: value=-1.25 unit=°C
